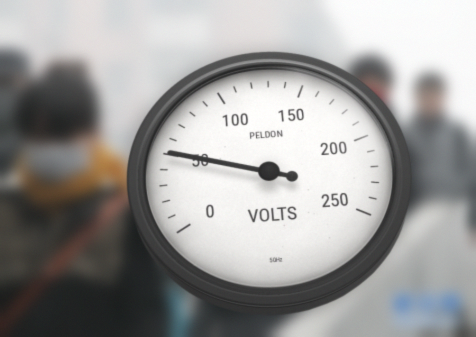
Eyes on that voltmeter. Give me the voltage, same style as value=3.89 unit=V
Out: value=50 unit=V
